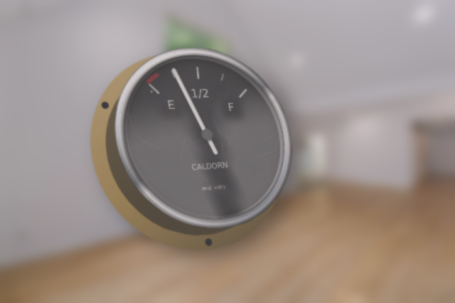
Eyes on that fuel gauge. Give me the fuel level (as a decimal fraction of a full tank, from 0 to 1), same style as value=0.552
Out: value=0.25
